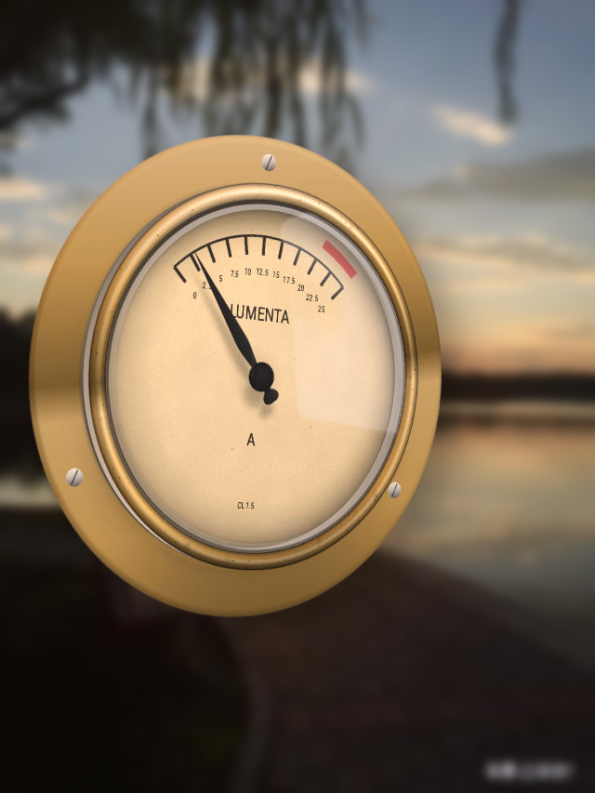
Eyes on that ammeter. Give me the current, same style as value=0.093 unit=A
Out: value=2.5 unit=A
